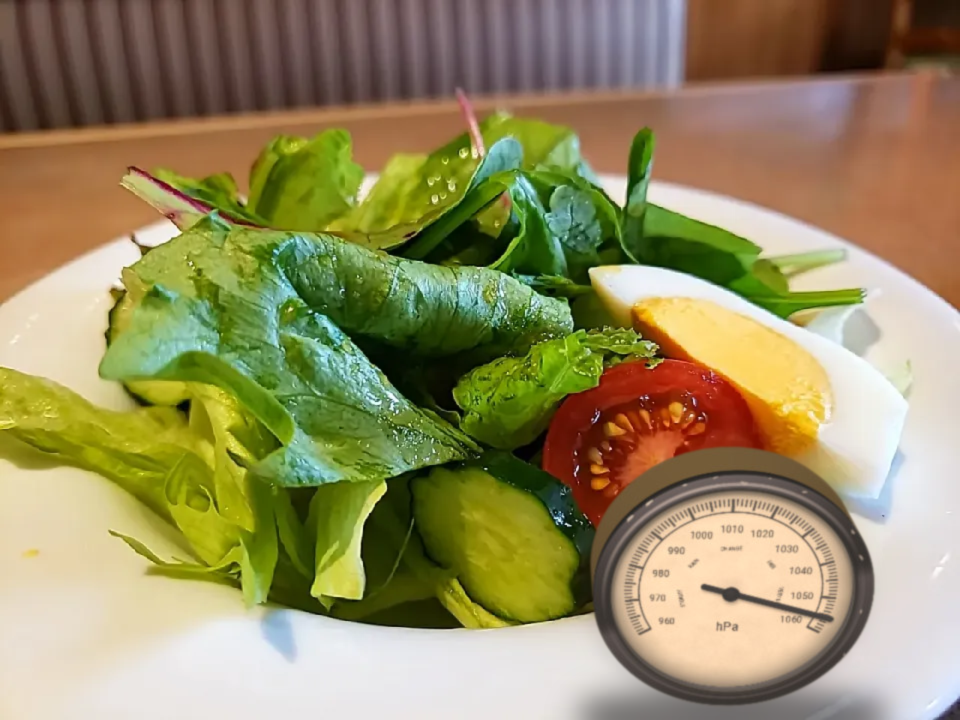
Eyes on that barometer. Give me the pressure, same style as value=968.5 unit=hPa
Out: value=1055 unit=hPa
